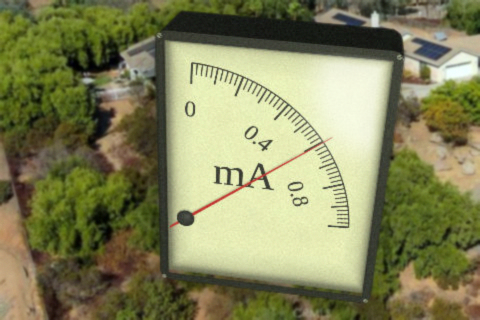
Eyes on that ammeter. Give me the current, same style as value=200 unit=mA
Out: value=0.6 unit=mA
